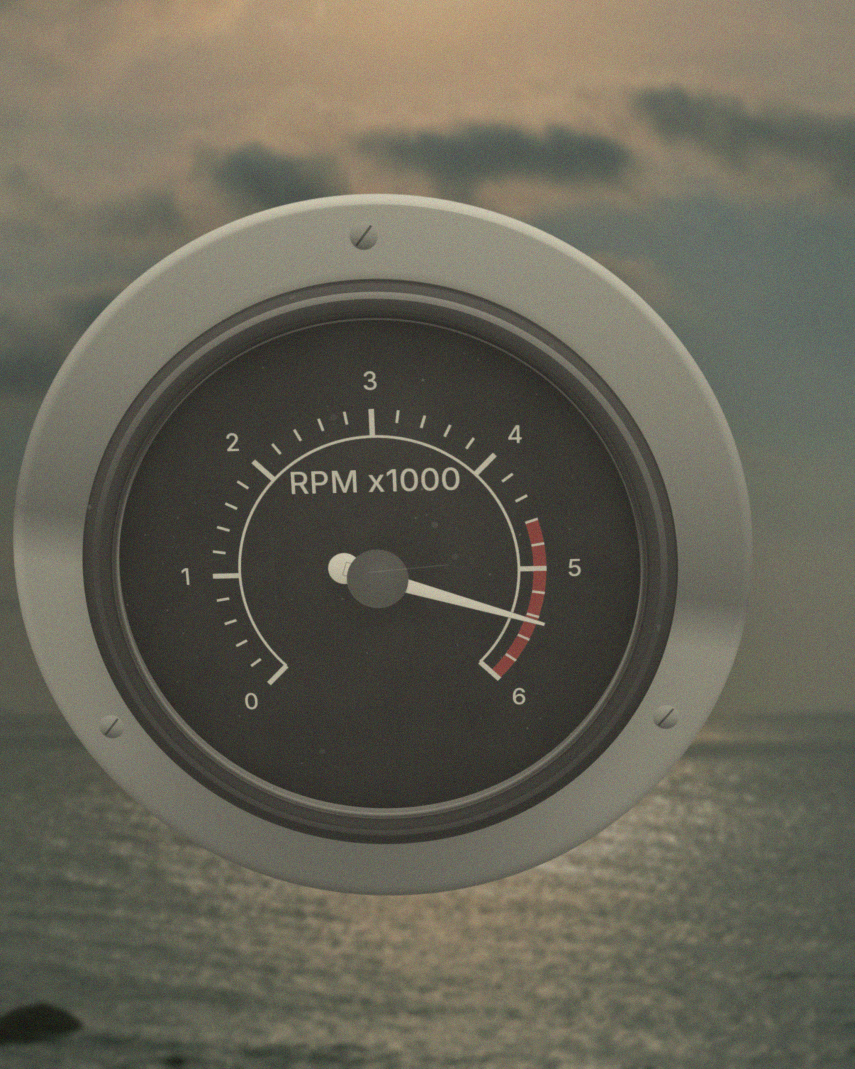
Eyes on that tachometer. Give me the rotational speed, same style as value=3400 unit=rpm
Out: value=5400 unit=rpm
